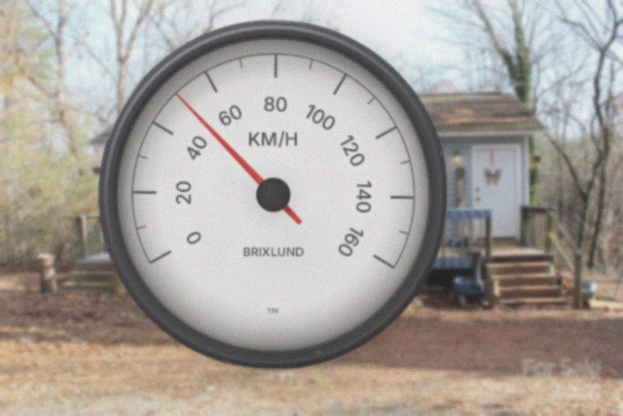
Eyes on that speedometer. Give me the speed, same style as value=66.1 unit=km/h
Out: value=50 unit=km/h
